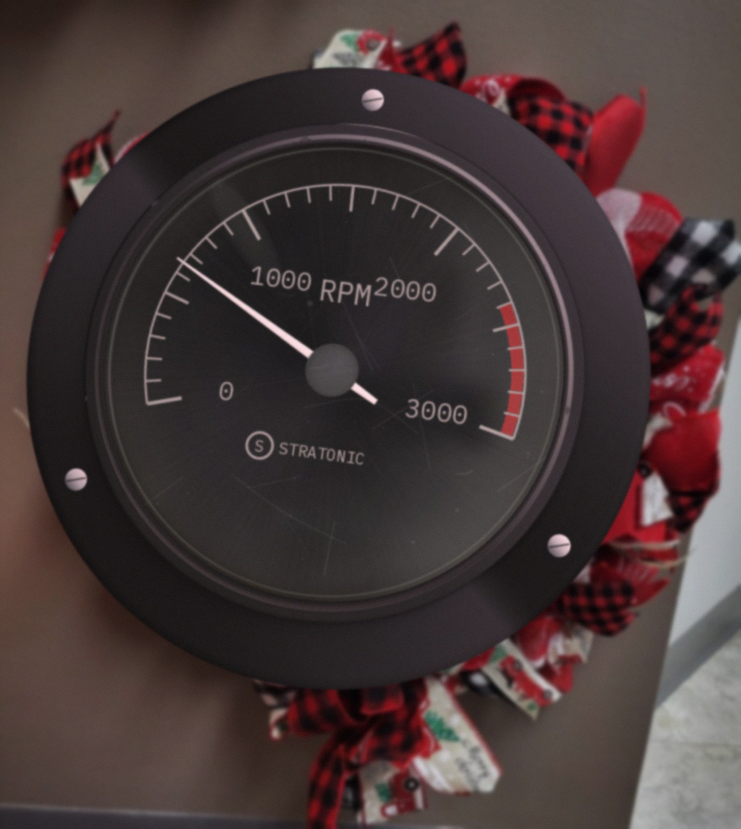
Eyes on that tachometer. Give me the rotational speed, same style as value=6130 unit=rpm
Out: value=650 unit=rpm
